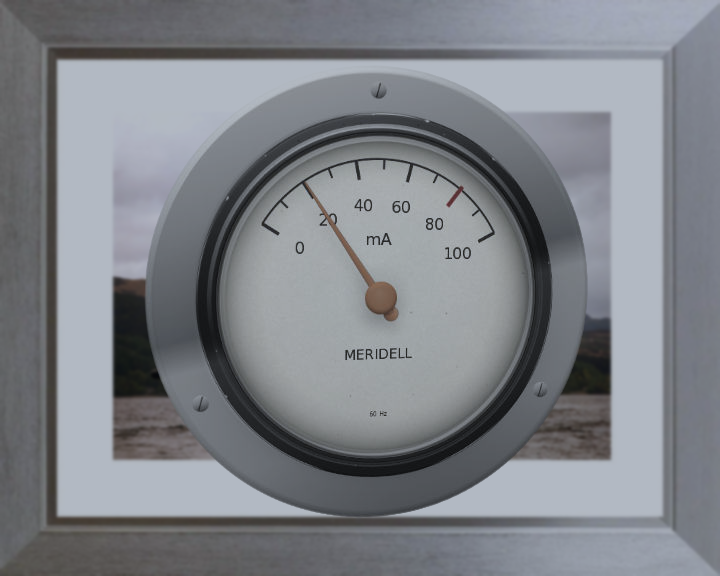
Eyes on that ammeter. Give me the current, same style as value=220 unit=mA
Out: value=20 unit=mA
